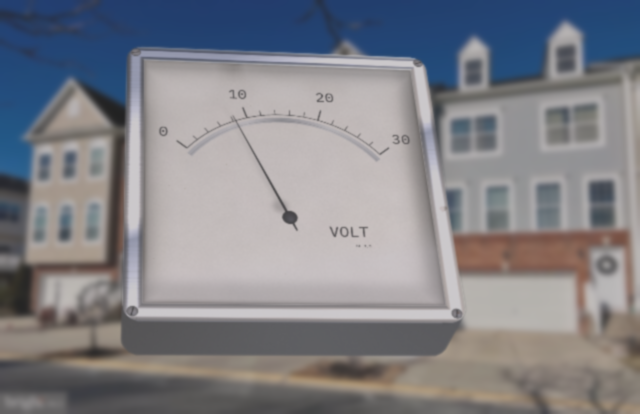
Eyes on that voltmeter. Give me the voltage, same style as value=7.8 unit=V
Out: value=8 unit=V
